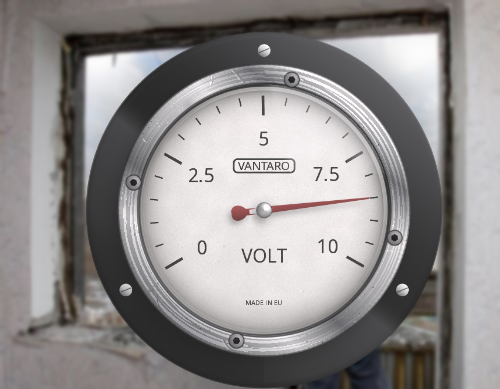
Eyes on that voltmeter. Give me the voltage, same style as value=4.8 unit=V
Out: value=8.5 unit=V
